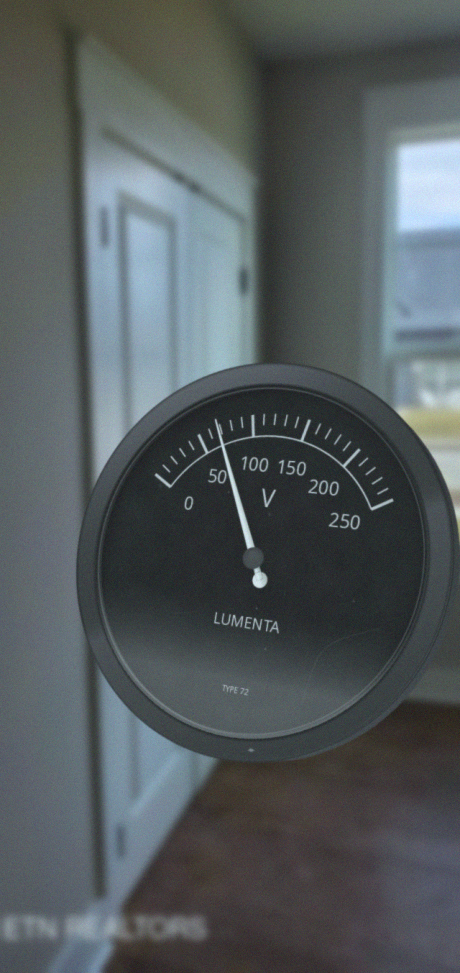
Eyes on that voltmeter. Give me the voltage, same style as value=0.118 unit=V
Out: value=70 unit=V
